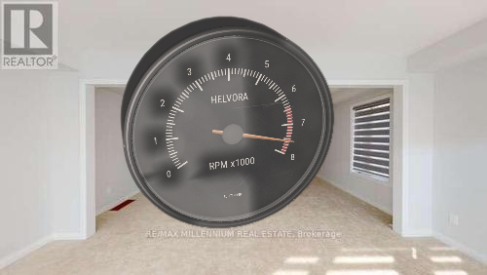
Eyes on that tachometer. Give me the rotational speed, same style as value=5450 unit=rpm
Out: value=7500 unit=rpm
